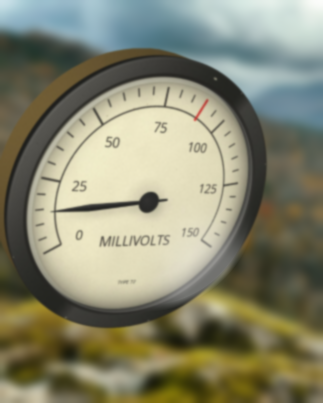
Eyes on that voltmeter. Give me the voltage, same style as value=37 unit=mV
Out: value=15 unit=mV
